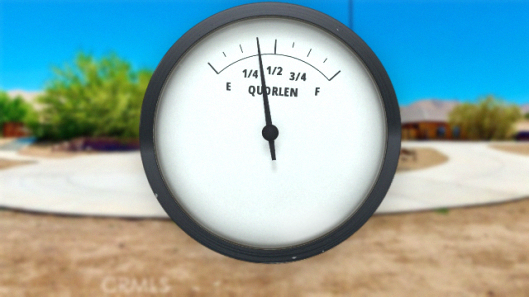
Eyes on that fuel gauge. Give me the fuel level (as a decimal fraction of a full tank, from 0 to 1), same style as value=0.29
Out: value=0.375
